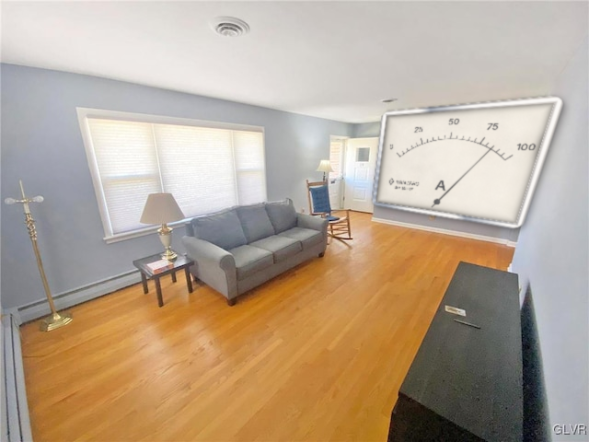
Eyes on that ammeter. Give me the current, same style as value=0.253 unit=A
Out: value=85 unit=A
